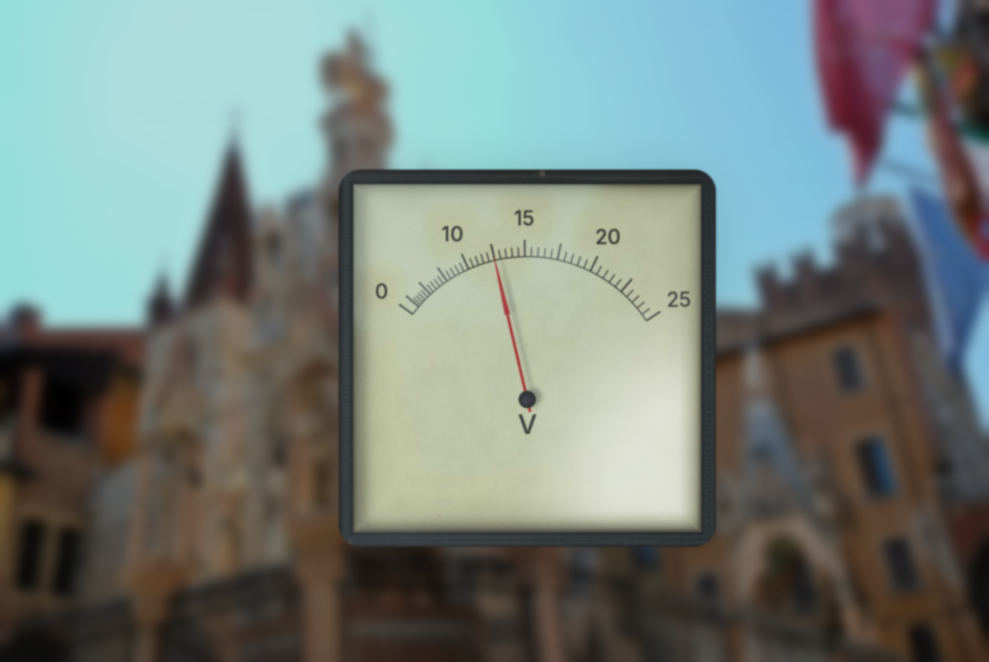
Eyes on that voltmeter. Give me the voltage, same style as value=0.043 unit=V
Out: value=12.5 unit=V
